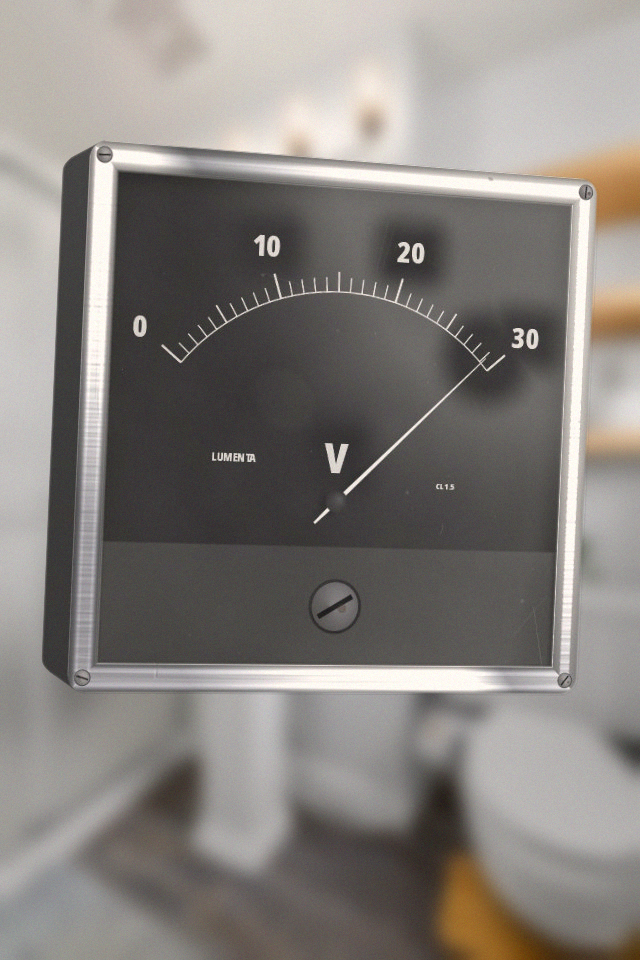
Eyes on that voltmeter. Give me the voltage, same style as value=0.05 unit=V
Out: value=29 unit=V
